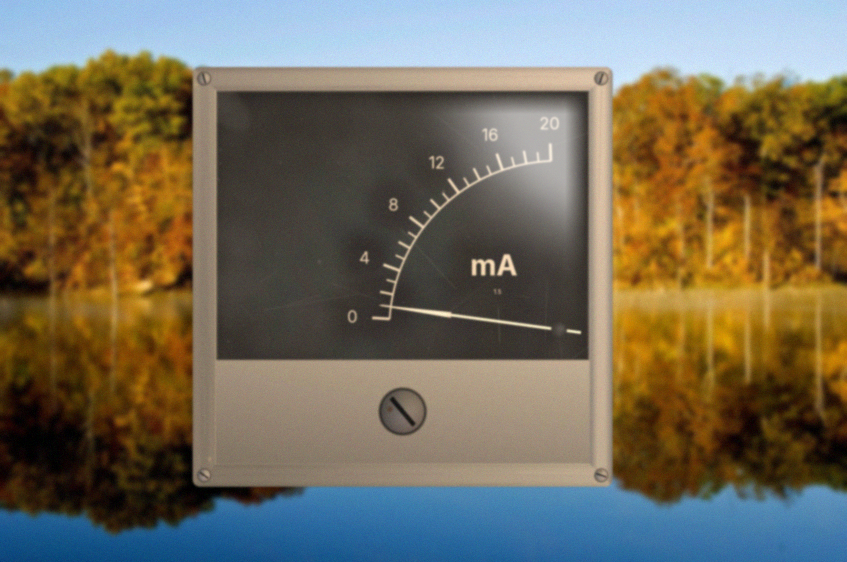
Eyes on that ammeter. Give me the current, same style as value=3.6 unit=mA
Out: value=1 unit=mA
